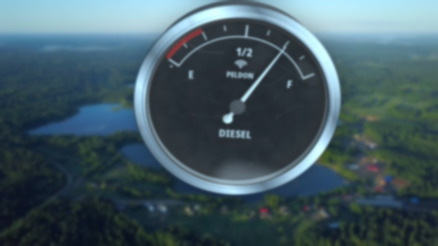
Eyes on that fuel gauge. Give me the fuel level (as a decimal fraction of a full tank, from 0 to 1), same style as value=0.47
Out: value=0.75
